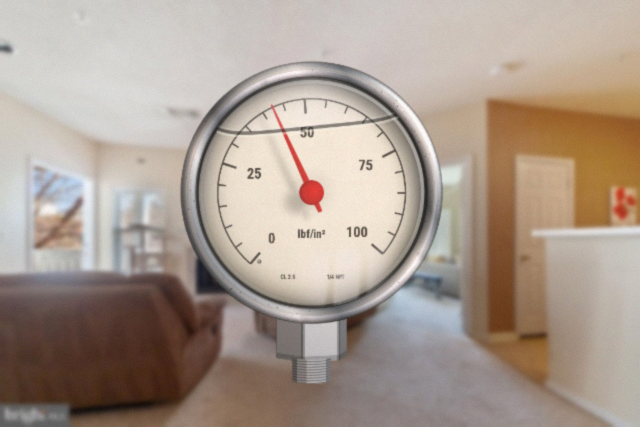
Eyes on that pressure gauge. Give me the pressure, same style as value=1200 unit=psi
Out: value=42.5 unit=psi
